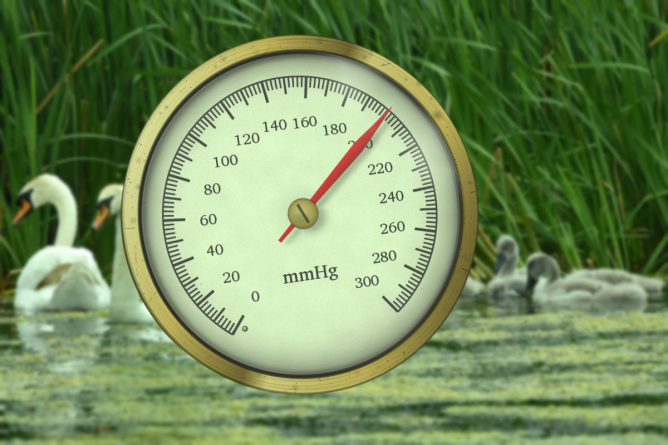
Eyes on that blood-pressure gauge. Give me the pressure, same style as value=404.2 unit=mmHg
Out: value=200 unit=mmHg
